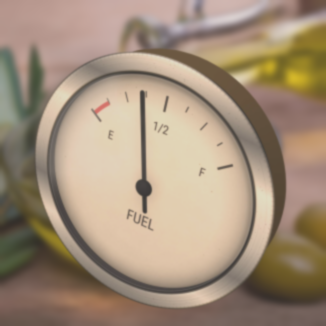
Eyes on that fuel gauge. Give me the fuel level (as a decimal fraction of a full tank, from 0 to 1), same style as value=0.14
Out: value=0.375
